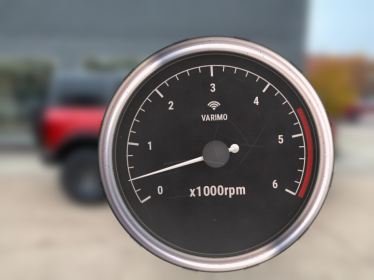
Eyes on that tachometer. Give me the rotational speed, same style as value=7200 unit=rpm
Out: value=400 unit=rpm
